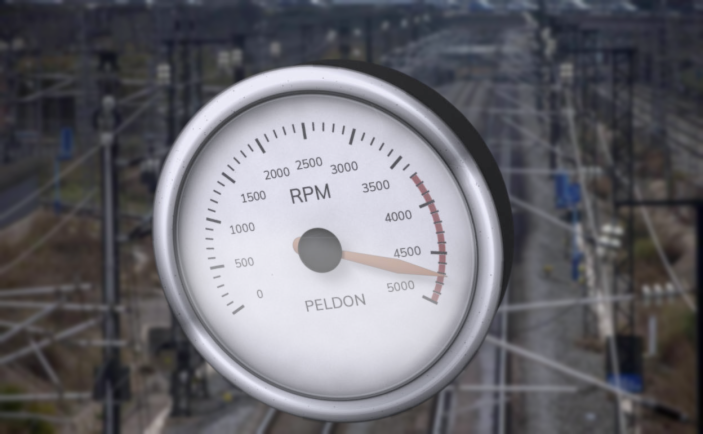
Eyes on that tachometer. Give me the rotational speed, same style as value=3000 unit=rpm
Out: value=4700 unit=rpm
